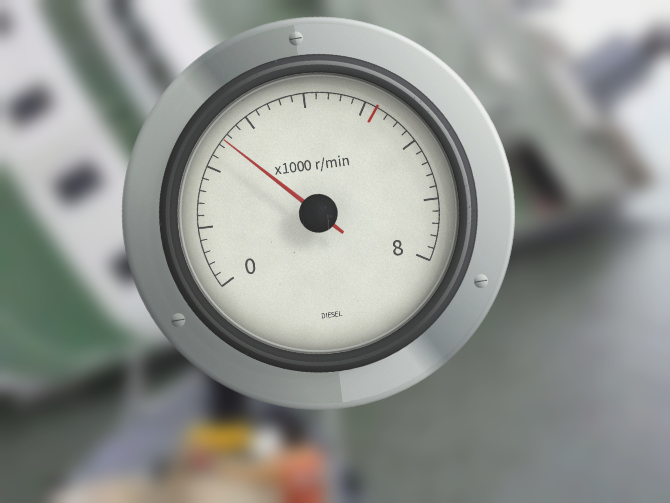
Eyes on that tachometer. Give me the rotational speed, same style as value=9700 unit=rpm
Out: value=2500 unit=rpm
